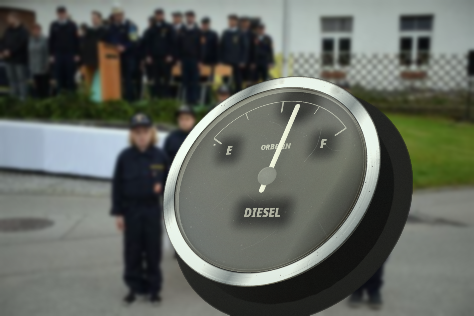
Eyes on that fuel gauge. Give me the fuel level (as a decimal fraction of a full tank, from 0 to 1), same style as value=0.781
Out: value=0.625
